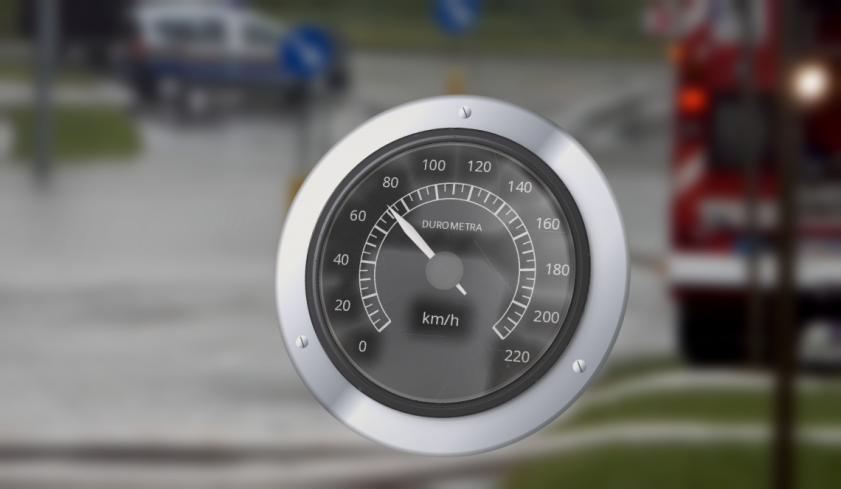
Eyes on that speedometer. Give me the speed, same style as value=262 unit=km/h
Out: value=72.5 unit=km/h
